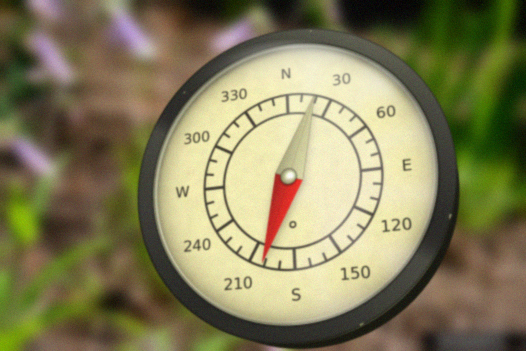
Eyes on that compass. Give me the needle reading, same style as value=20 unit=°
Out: value=200 unit=°
